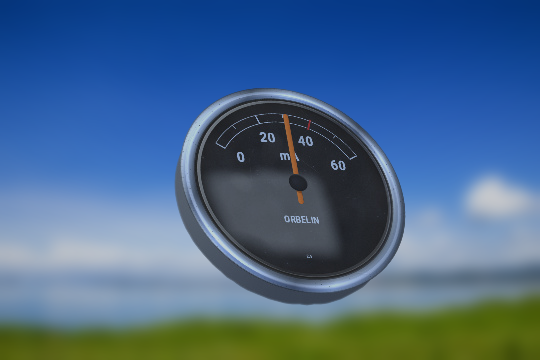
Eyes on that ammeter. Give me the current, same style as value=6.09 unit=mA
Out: value=30 unit=mA
